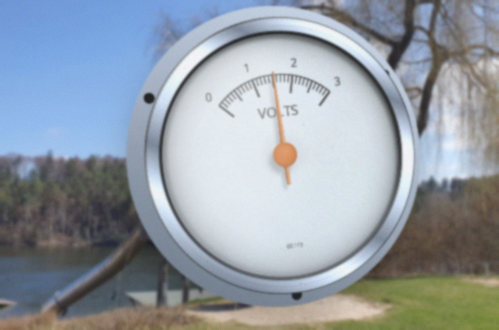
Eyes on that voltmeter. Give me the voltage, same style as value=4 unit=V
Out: value=1.5 unit=V
